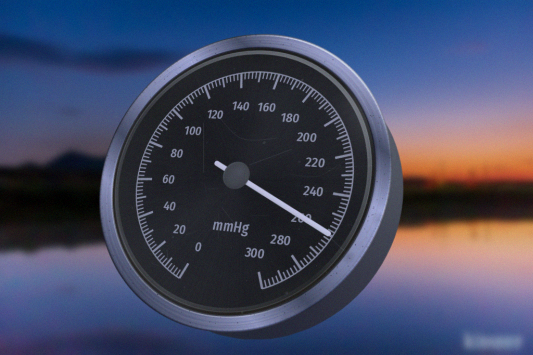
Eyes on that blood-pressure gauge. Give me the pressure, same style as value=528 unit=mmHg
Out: value=260 unit=mmHg
